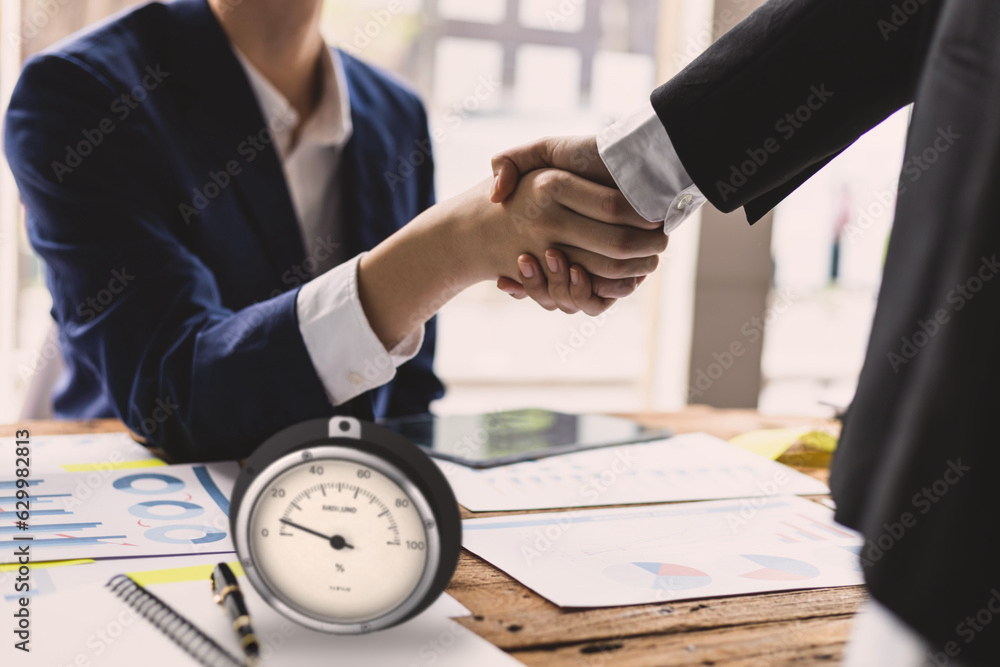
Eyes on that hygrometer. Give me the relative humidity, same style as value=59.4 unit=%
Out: value=10 unit=%
